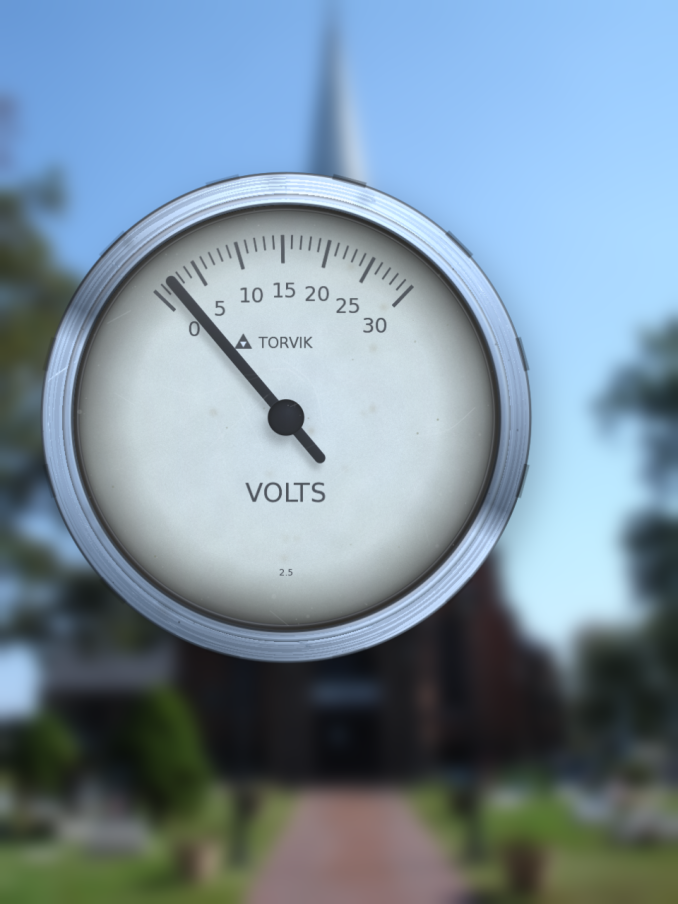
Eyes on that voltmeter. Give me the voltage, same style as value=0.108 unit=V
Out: value=2 unit=V
